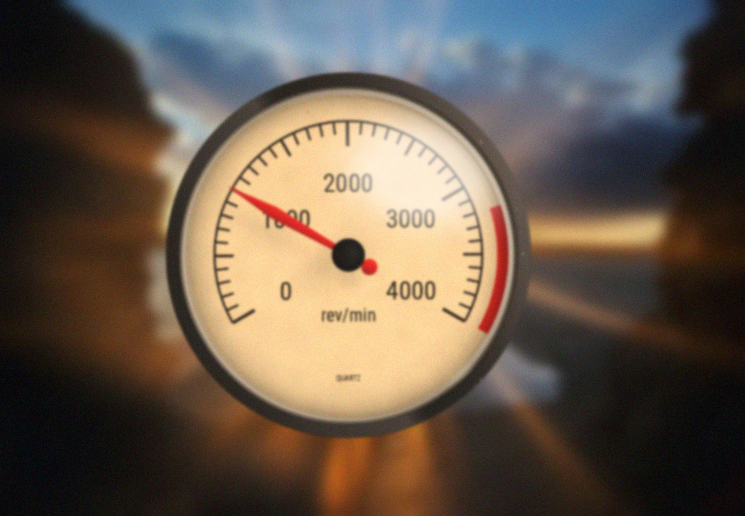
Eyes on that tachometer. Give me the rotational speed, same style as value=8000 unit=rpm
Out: value=1000 unit=rpm
